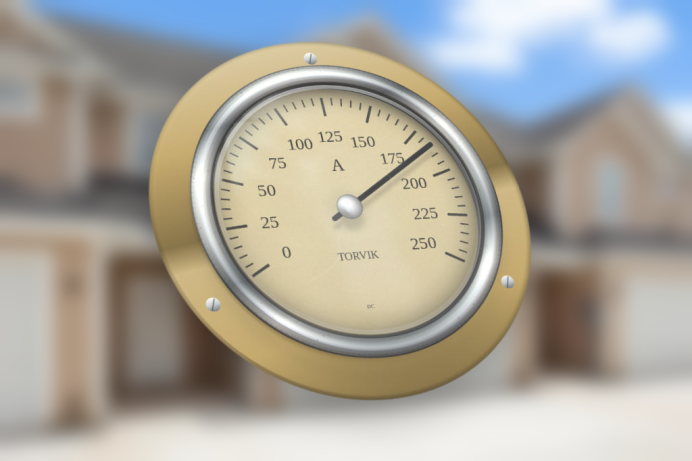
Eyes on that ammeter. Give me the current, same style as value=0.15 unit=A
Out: value=185 unit=A
